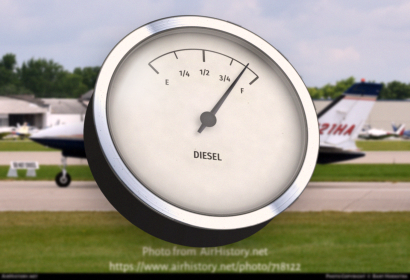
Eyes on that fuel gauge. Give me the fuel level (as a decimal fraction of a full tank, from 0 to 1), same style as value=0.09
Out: value=0.875
